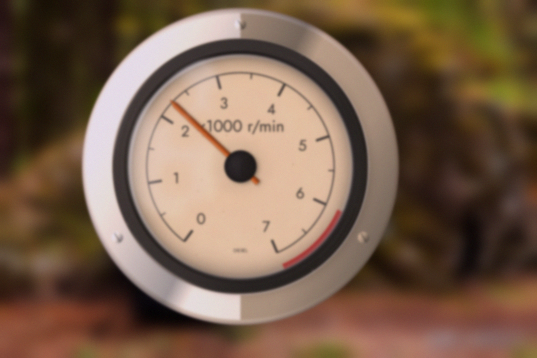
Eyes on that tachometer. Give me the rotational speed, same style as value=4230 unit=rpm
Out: value=2250 unit=rpm
